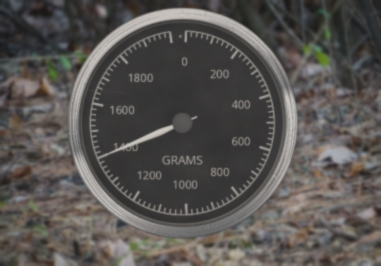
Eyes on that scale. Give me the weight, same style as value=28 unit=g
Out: value=1400 unit=g
